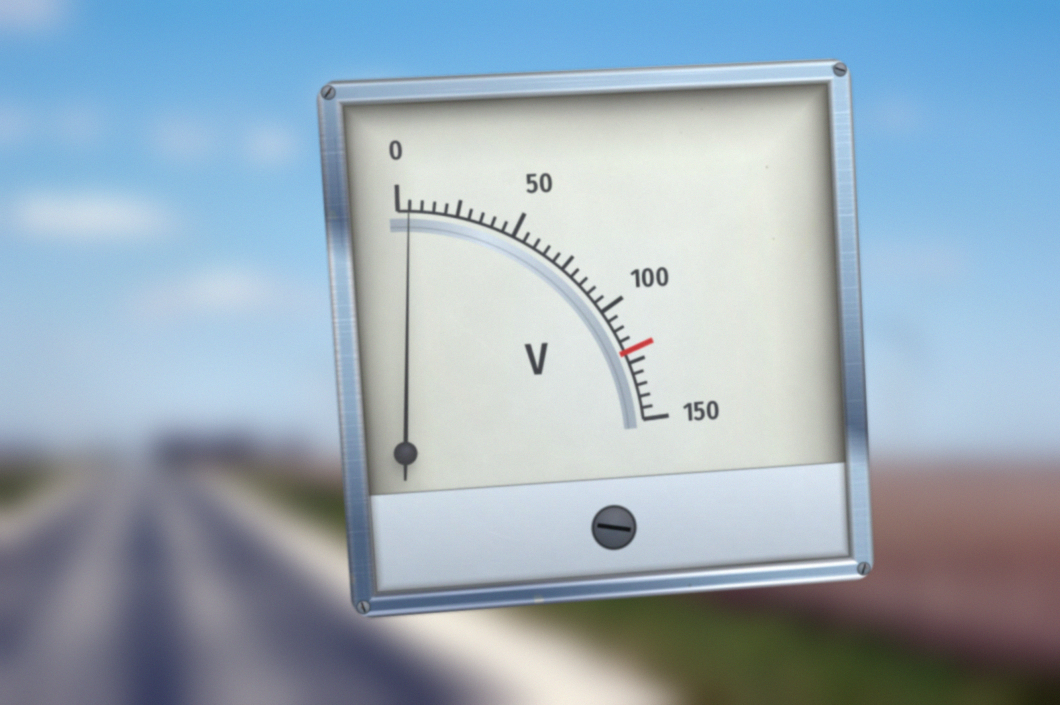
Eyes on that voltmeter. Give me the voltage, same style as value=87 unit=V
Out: value=5 unit=V
